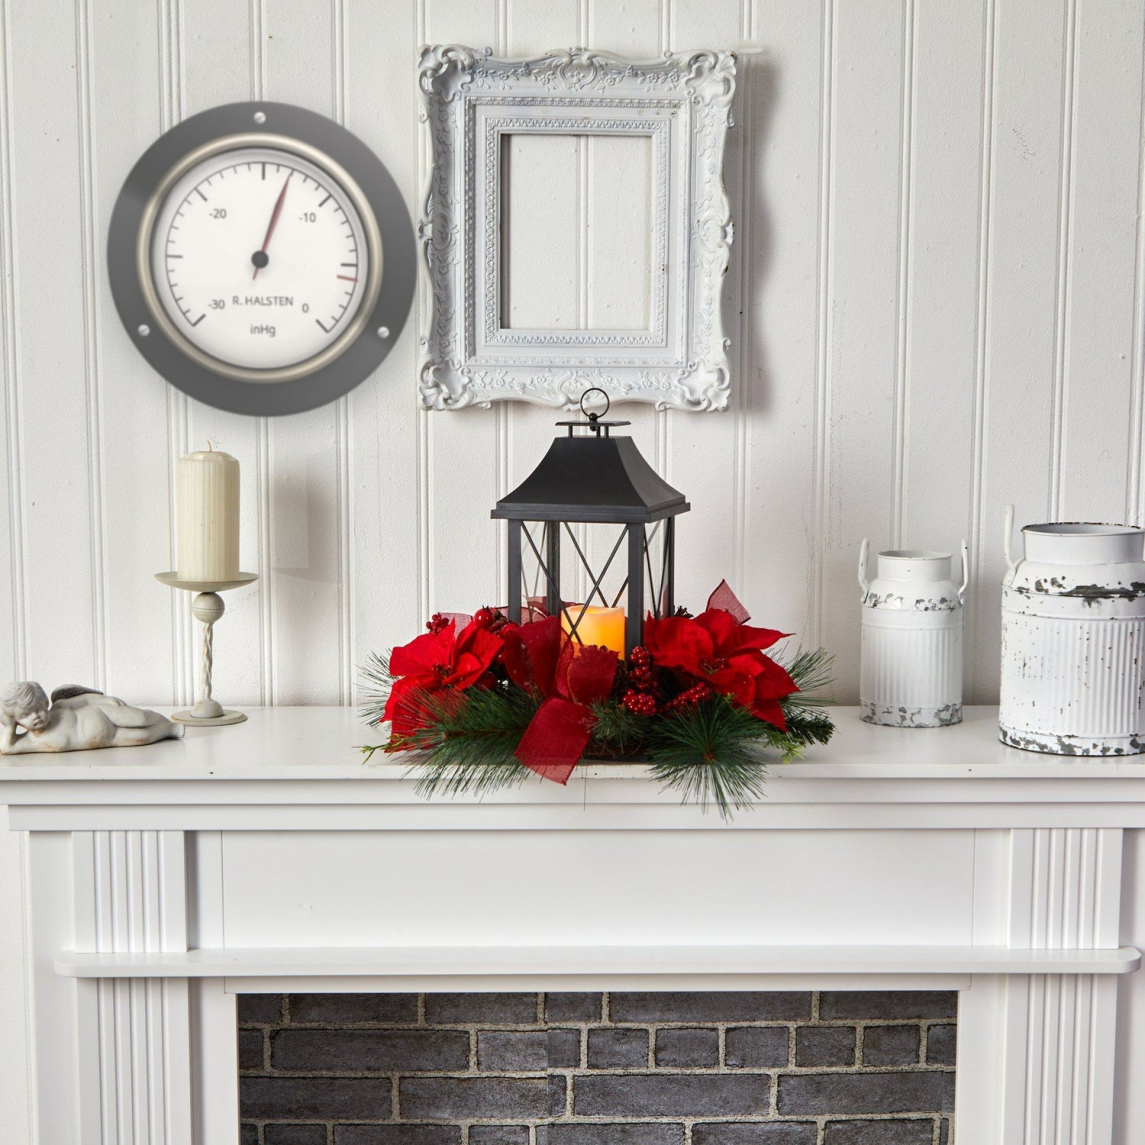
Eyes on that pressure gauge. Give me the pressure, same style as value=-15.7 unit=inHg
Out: value=-13 unit=inHg
